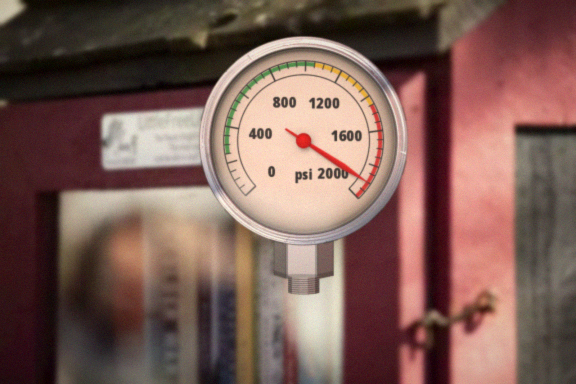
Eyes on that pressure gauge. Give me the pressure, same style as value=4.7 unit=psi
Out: value=1900 unit=psi
